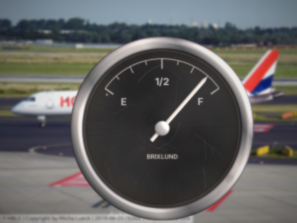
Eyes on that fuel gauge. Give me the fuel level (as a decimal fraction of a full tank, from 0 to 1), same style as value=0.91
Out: value=0.875
